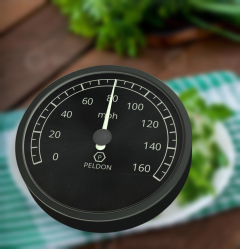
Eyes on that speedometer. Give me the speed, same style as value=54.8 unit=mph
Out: value=80 unit=mph
